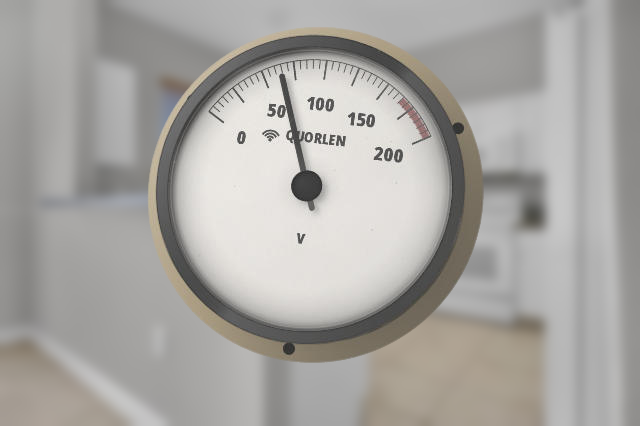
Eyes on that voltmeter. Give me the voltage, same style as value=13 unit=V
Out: value=65 unit=V
